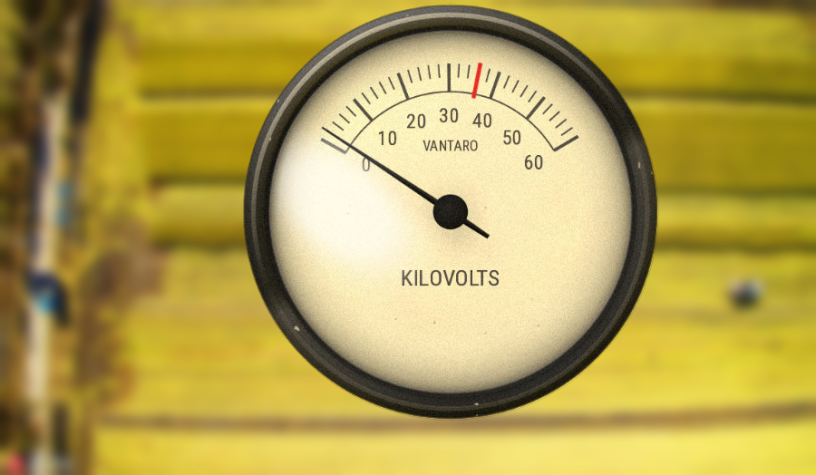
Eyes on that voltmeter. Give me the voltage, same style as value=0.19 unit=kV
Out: value=2 unit=kV
